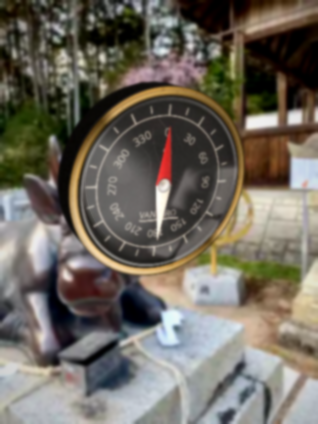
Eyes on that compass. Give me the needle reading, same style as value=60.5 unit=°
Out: value=0 unit=°
